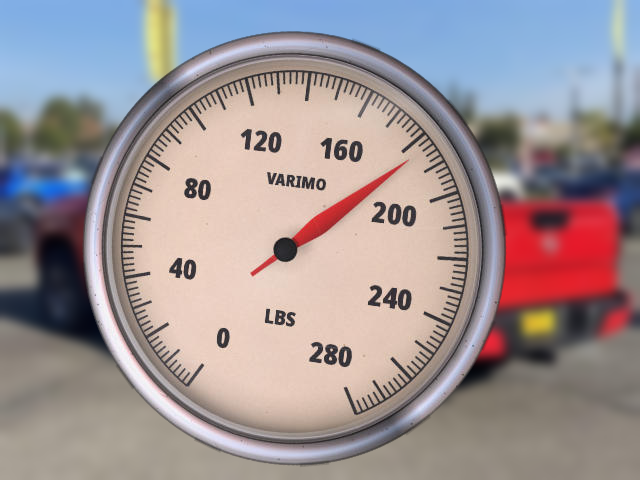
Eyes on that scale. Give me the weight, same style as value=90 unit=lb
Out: value=184 unit=lb
